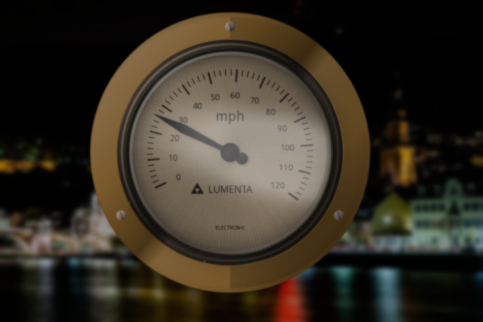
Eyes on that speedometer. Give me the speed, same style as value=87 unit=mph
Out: value=26 unit=mph
